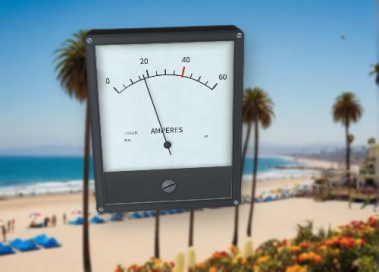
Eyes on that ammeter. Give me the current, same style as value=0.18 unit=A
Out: value=17.5 unit=A
